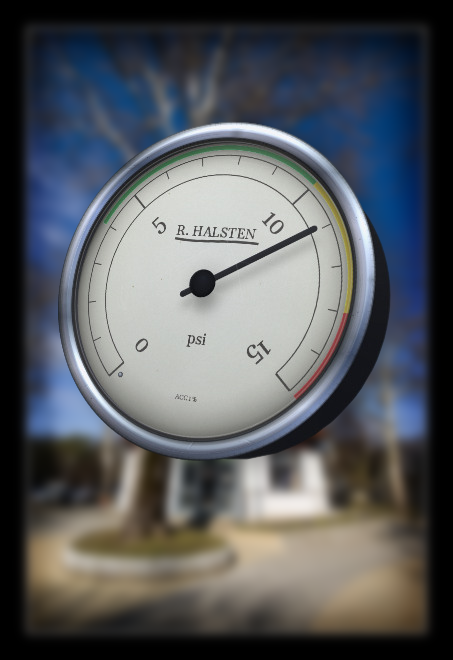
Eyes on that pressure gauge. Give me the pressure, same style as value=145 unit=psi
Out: value=11 unit=psi
